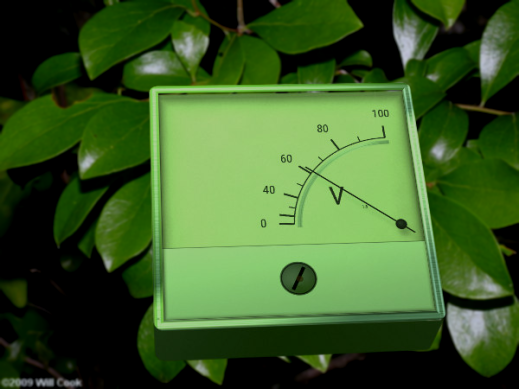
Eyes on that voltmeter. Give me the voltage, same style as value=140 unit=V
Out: value=60 unit=V
